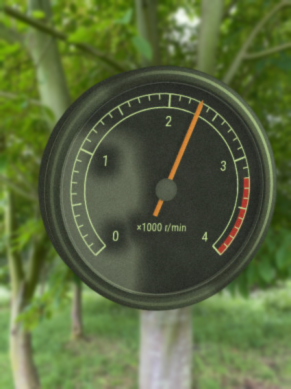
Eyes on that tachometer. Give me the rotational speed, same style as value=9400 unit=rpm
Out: value=2300 unit=rpm
